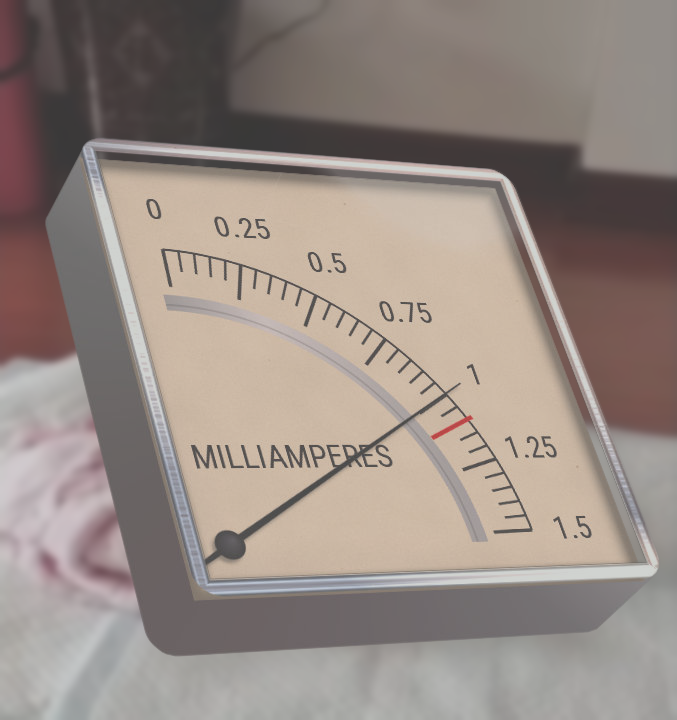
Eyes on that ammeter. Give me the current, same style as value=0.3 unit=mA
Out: value=1 unit=mA
